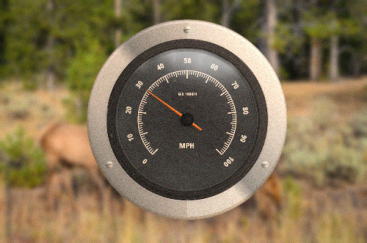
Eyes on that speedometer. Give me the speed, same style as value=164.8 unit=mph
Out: value=30 unit=mph
